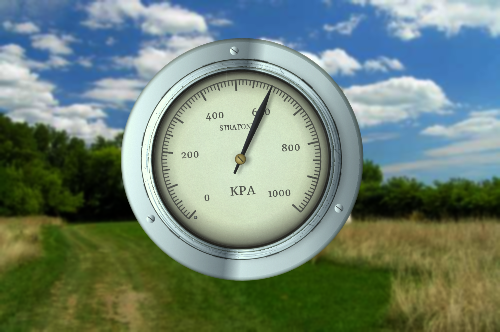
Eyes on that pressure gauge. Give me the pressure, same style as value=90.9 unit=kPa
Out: value=600 unit=kPa
